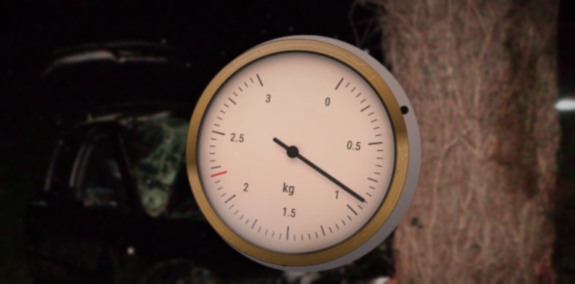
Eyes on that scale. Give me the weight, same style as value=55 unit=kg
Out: value=0.9 unit=kg
